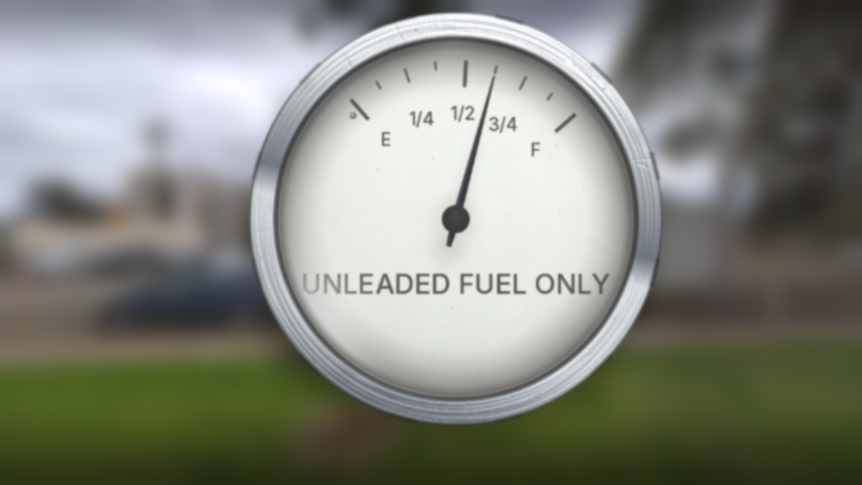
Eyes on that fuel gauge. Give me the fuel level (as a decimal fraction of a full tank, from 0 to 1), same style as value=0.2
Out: value=0.625
